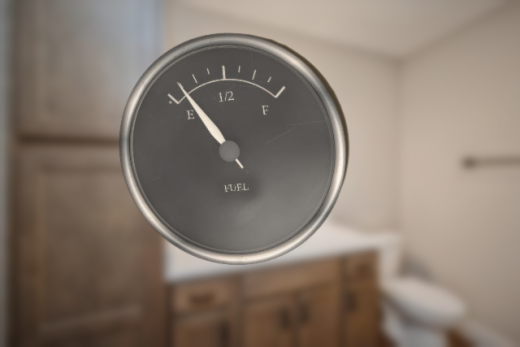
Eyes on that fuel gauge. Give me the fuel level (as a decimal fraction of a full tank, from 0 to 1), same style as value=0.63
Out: value=0.125
